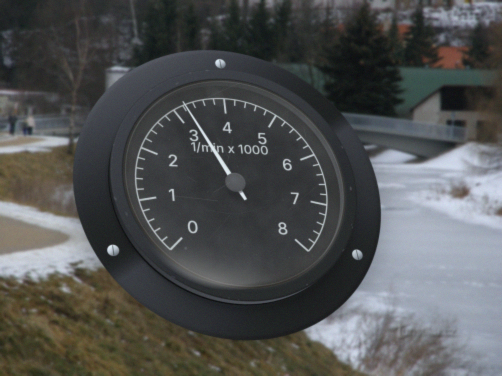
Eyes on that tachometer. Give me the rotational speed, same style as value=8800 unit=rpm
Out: value=3200 unit=rpm
